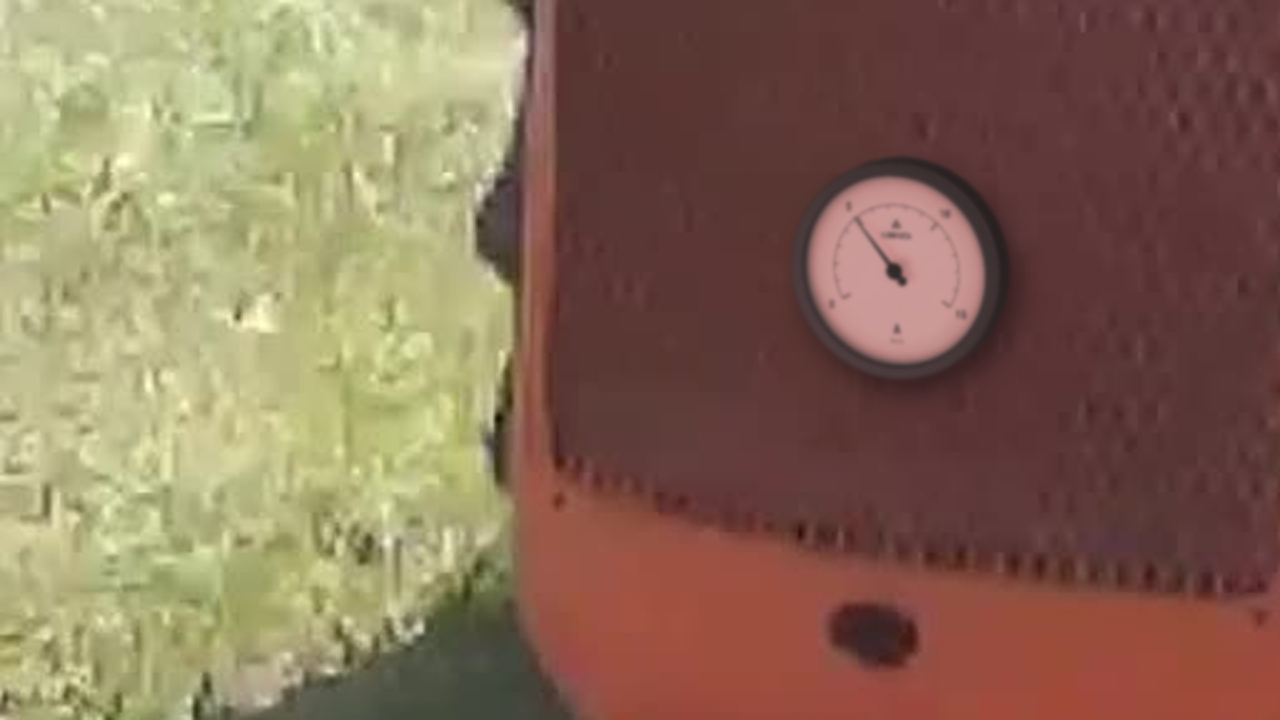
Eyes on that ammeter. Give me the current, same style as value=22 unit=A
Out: value=5 unit=A
